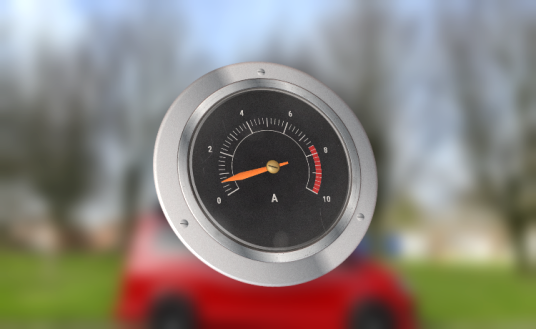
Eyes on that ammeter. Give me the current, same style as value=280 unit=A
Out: value=0.6 unit=A
